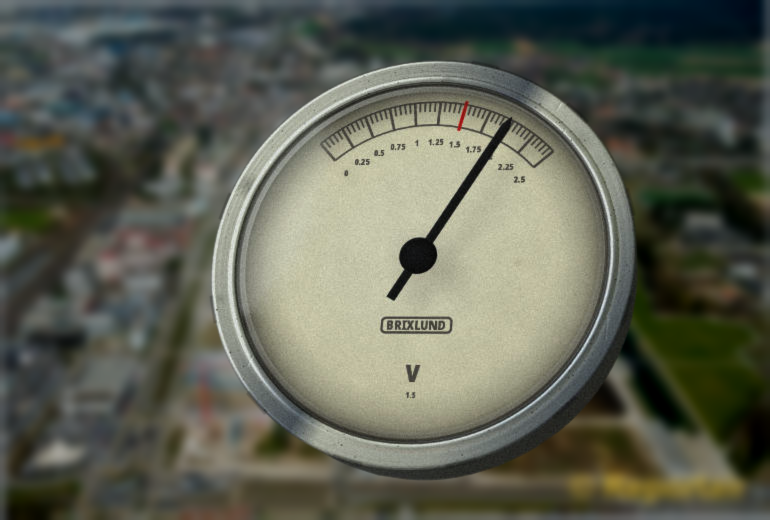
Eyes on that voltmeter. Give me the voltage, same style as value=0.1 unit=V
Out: value=2 unit=V
